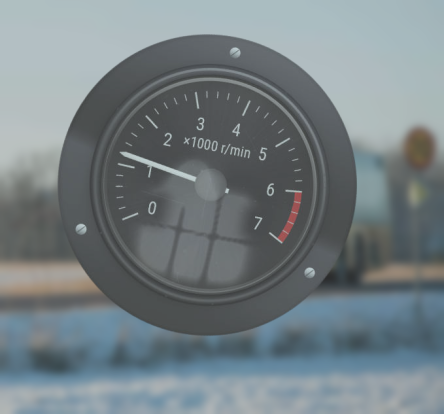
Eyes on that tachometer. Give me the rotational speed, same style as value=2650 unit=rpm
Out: value=1200 unit=rpm
